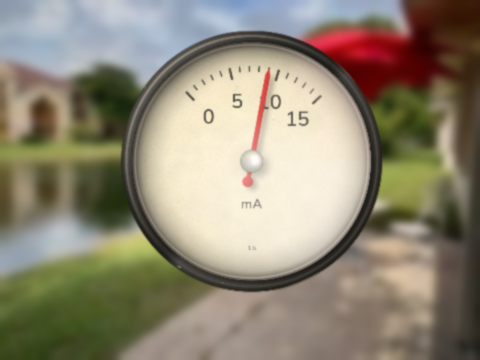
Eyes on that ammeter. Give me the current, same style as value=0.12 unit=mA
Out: value=9 unit=mA
